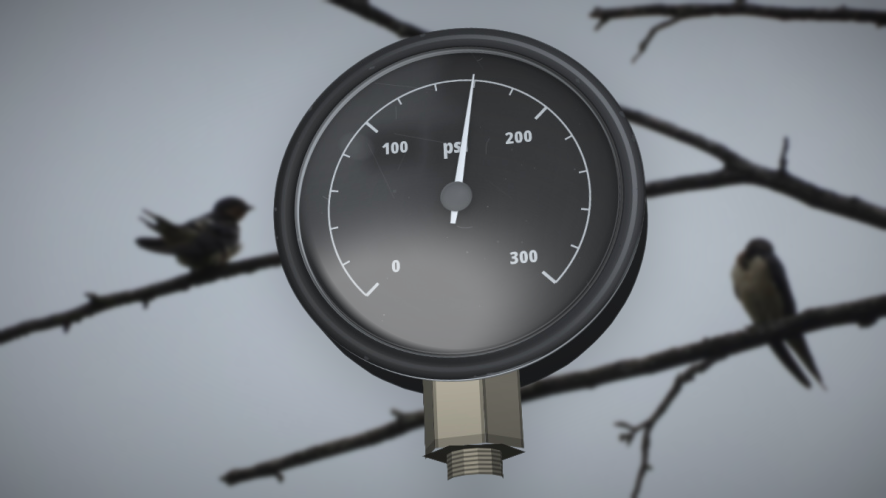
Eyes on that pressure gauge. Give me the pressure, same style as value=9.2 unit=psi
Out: value=160 unit=psi
